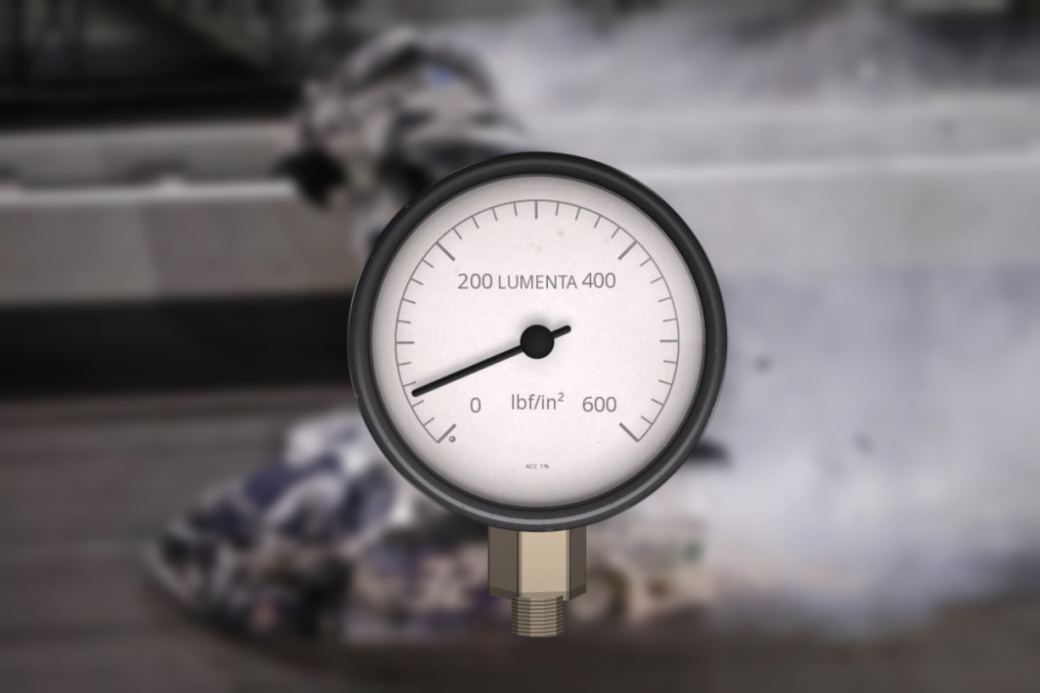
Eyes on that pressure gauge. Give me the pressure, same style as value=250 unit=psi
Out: value=50 unit=psi
